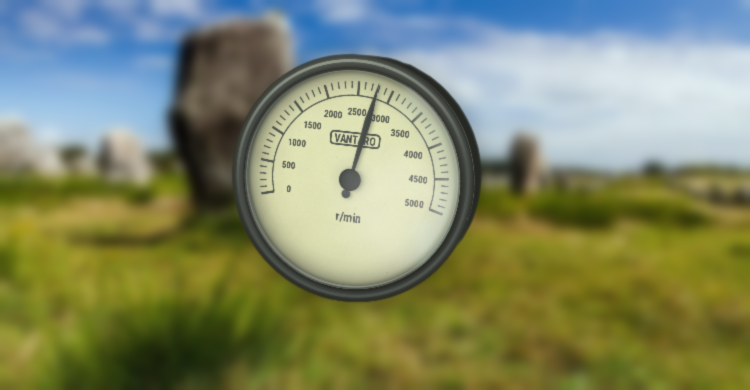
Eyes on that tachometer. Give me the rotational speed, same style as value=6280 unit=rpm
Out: value=2800 unit=rpm
